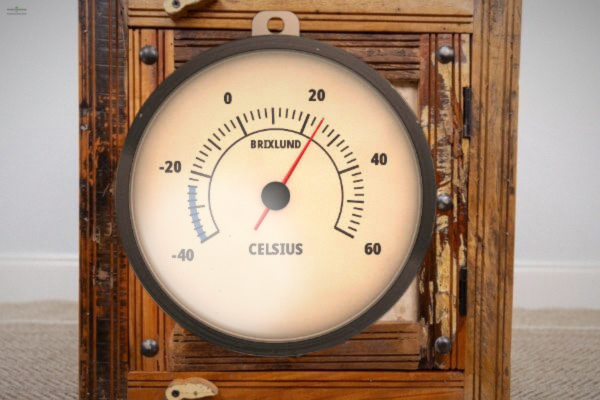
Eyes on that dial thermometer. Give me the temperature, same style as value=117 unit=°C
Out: value=24 unit=°C
